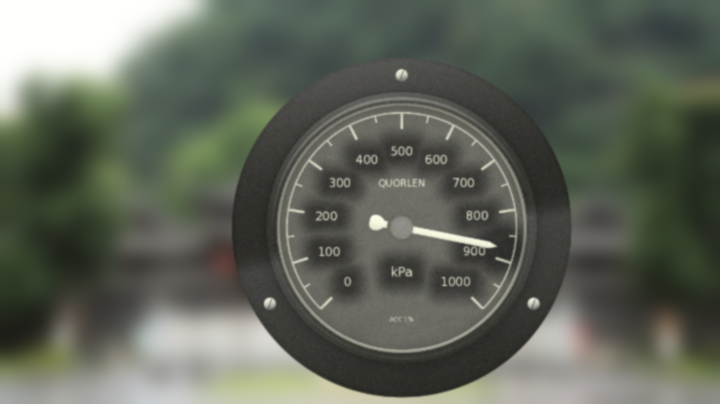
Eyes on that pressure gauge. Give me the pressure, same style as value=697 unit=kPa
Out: value=875 unit=kPa
